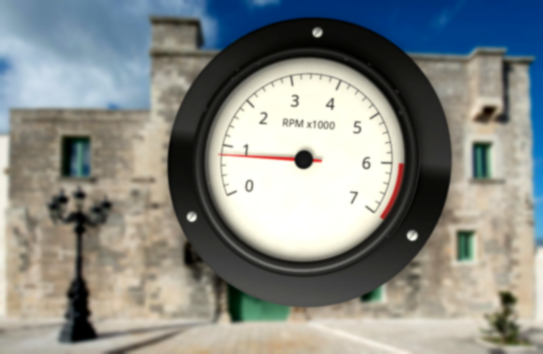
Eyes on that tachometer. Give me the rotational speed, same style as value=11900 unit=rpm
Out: value=800 unit=rpm
